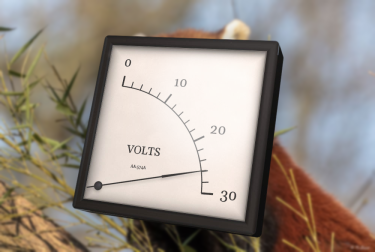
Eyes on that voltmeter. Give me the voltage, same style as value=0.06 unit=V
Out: value=26 unit=V
